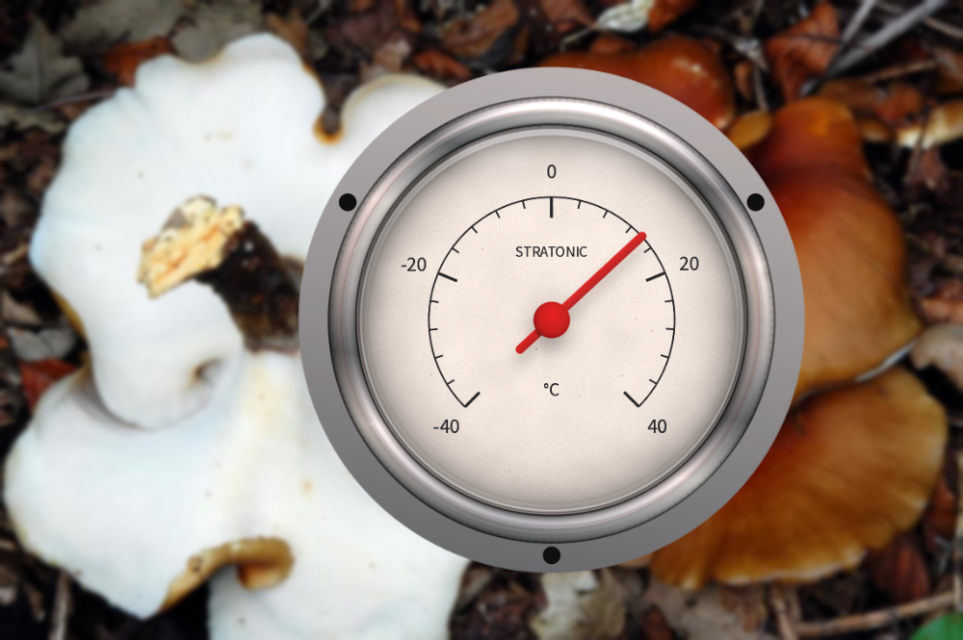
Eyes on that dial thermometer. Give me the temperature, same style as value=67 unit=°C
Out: value=14 unit=°C
